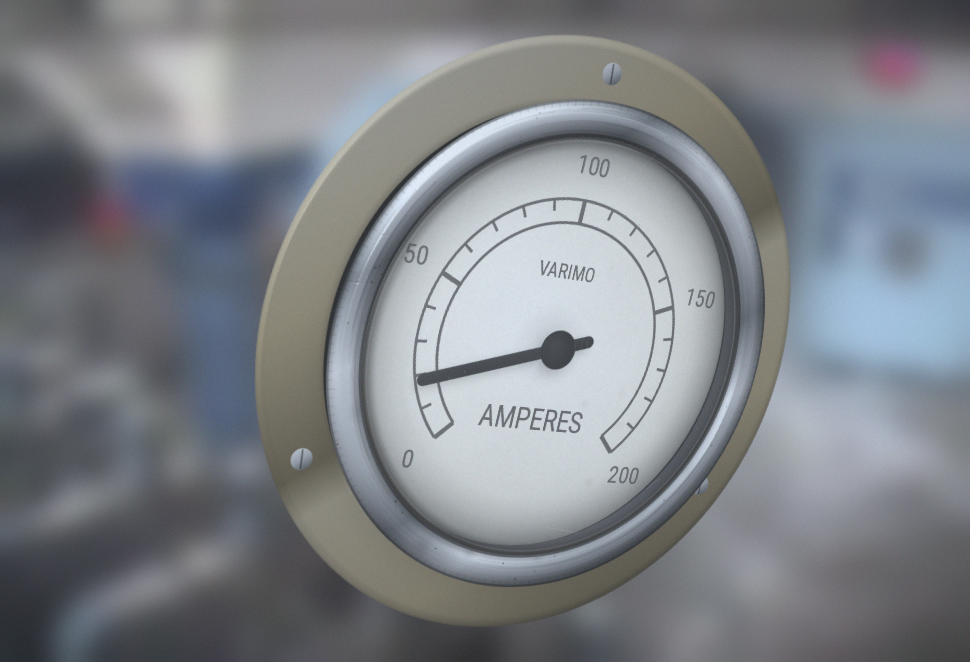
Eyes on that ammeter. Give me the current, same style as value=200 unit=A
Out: value=20 unit=A
